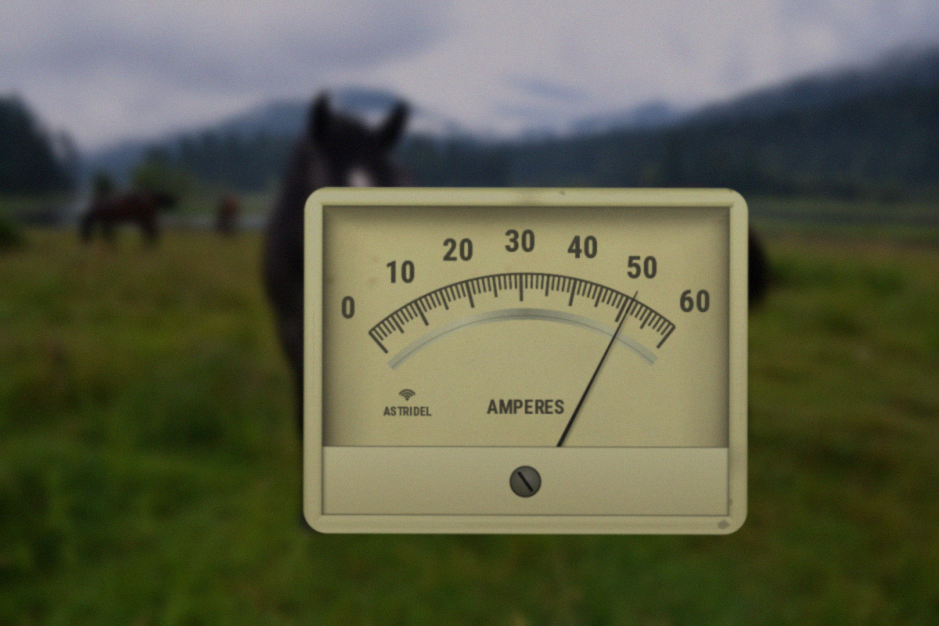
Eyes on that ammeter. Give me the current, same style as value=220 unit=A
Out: value=51 unit=A
